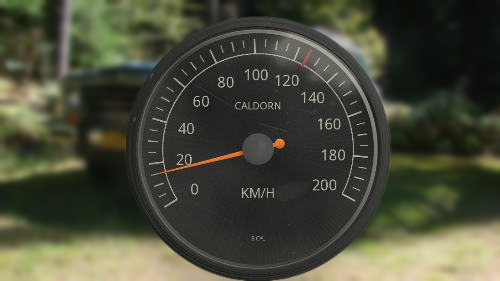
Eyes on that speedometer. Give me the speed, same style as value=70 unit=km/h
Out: value=15 unit=km/h
